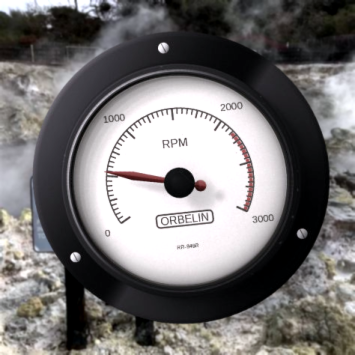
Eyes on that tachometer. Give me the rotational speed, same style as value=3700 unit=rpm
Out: value=550 unit=rpm
